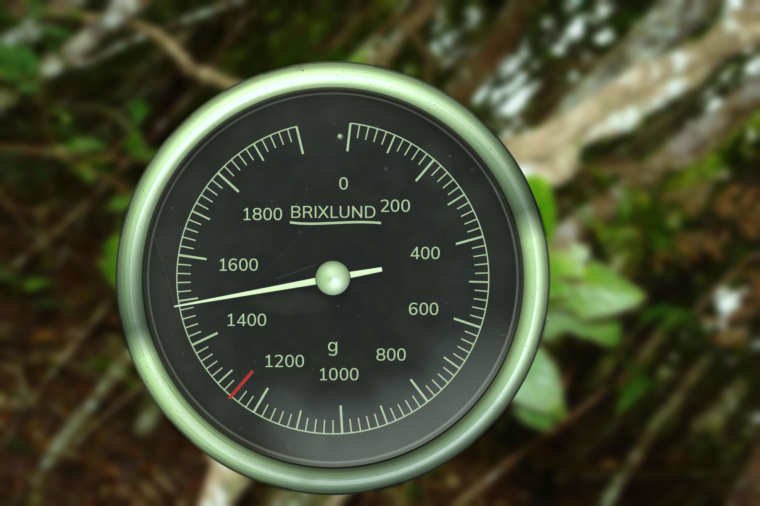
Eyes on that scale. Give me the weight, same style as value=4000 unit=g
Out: value=1490 unit=g
